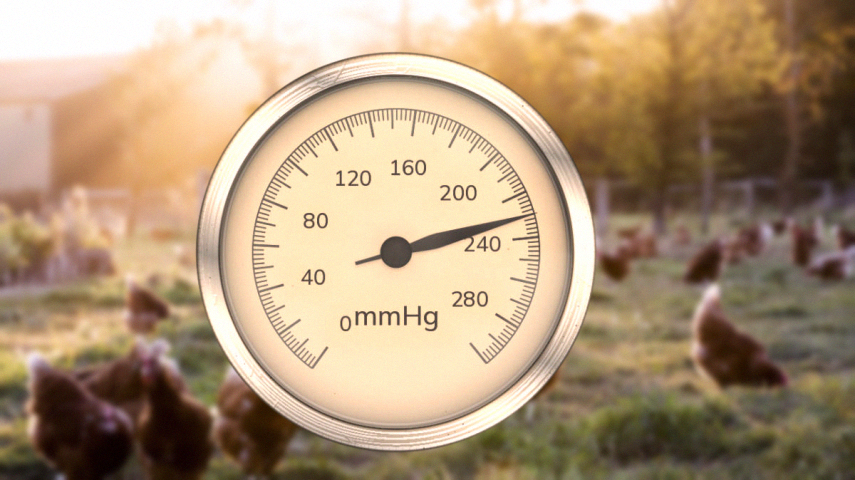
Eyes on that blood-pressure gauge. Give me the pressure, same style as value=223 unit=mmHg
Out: value=230 unit=mmHg
